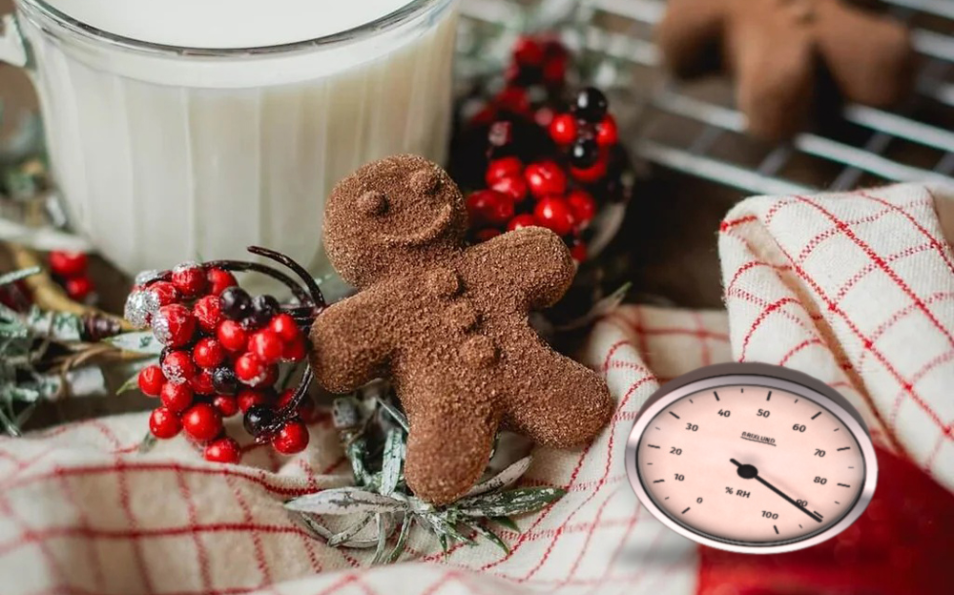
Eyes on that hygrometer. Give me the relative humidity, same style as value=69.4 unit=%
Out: value=90 unit=%
